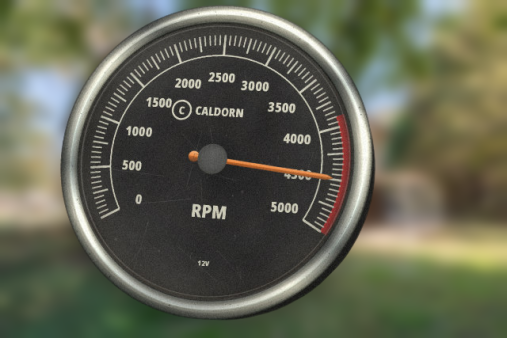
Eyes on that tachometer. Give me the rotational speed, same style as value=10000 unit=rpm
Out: value=4500 unit=rpm
